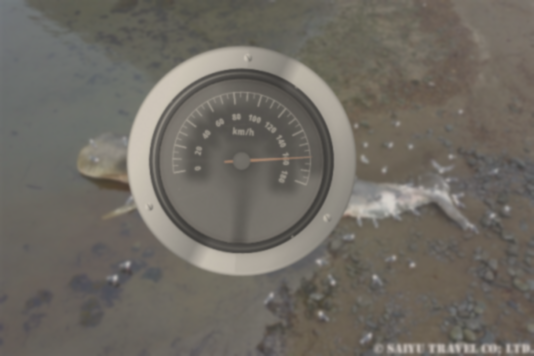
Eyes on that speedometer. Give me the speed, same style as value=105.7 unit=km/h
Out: value=160 unit=km/h
